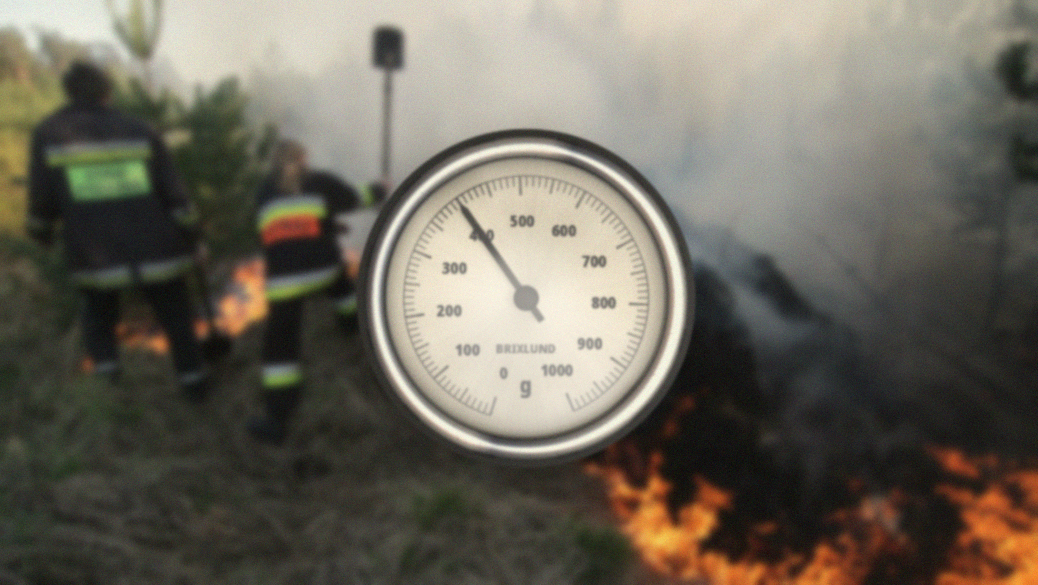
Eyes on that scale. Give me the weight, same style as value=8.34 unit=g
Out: value=400 unit=g
